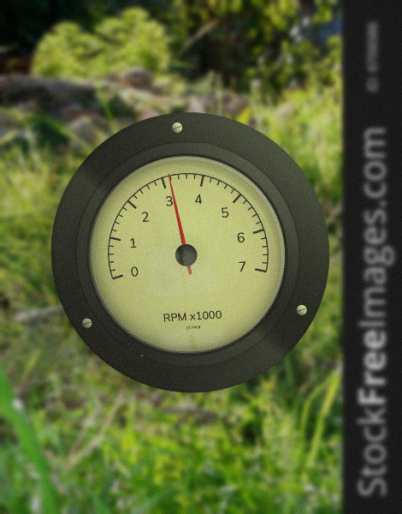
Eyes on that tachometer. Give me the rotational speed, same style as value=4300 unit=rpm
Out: value=3200 unit=rpm
